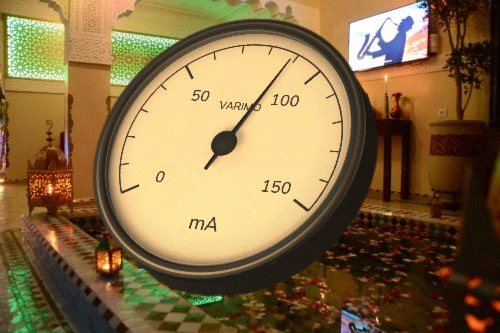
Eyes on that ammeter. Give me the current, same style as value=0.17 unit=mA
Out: value=90 unit=mA
